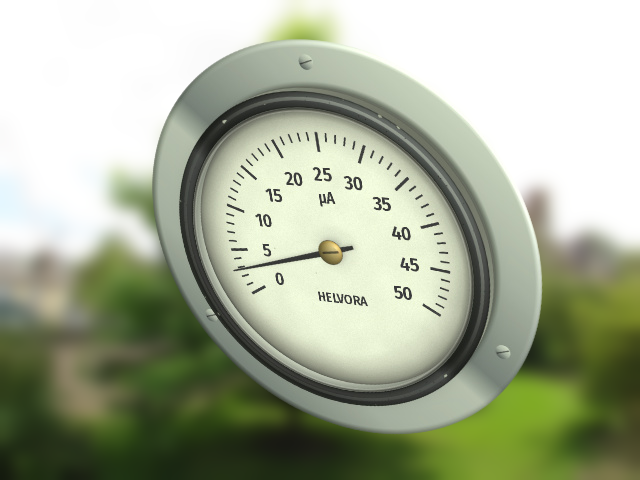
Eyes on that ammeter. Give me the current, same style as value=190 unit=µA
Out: value=3 unit=µA
